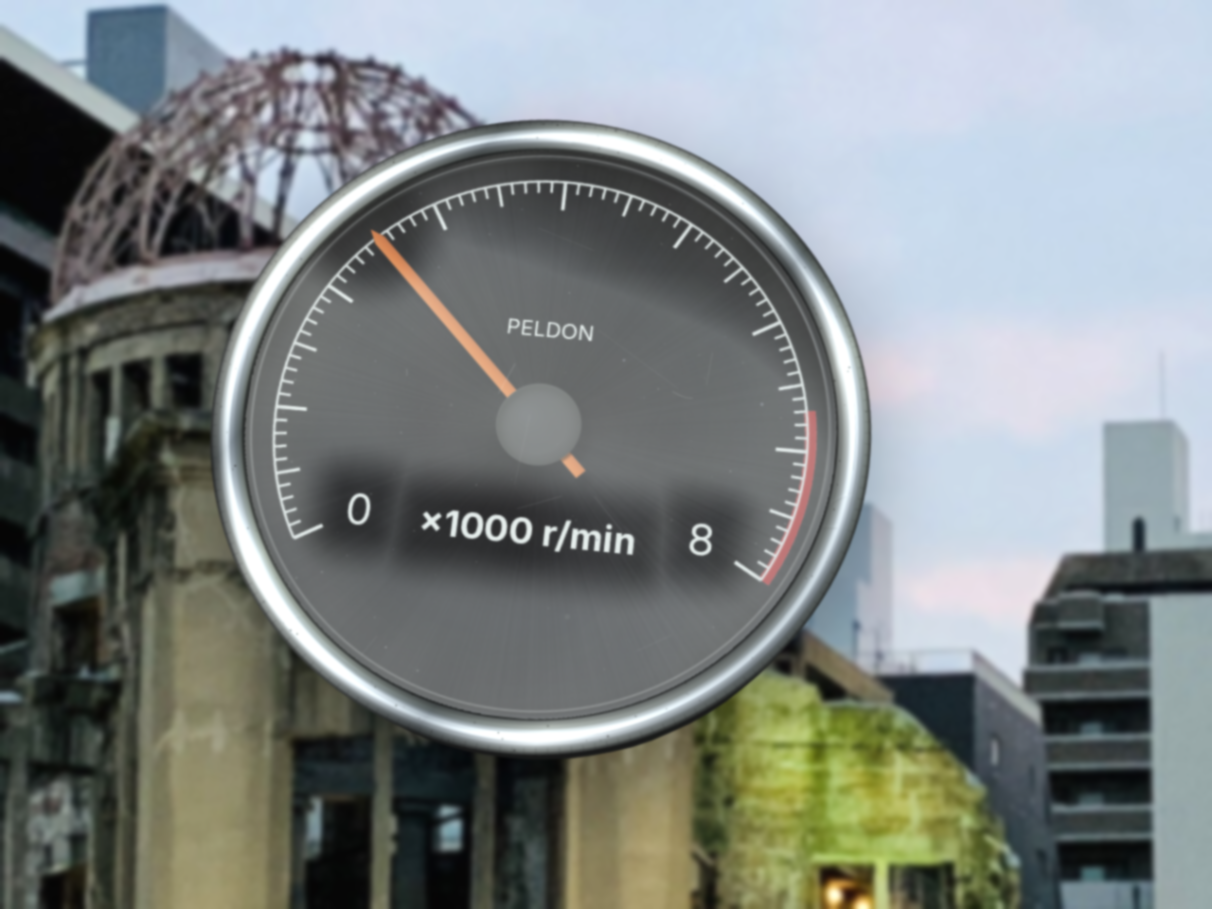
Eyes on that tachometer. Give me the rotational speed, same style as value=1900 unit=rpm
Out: value=2500 unit=rpm
